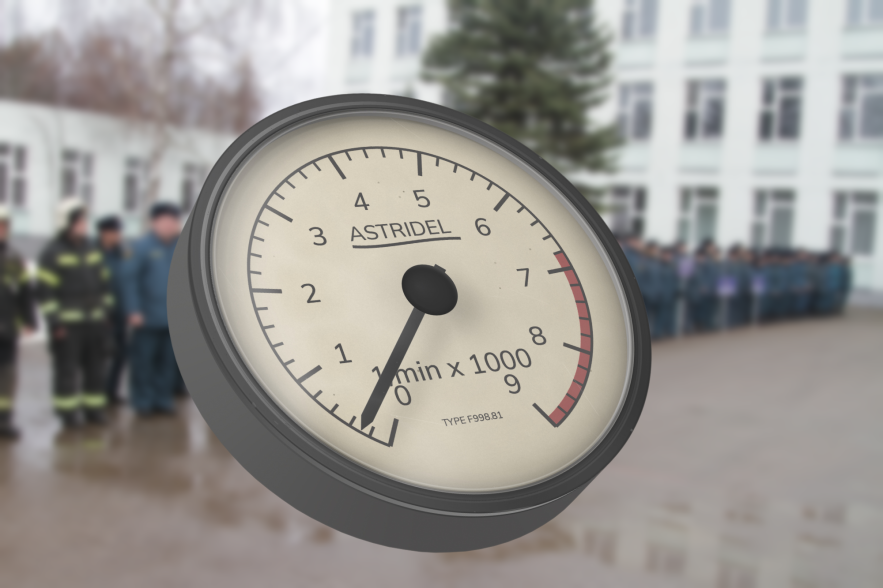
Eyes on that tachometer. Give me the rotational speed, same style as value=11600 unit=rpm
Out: value=300 unit=rpm
